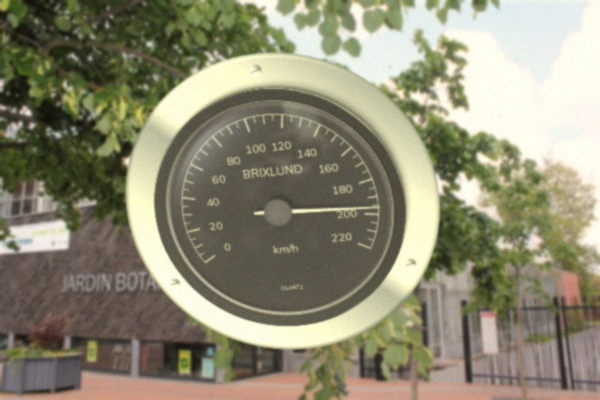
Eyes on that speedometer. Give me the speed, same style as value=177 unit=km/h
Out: value=195 unit=km/h
